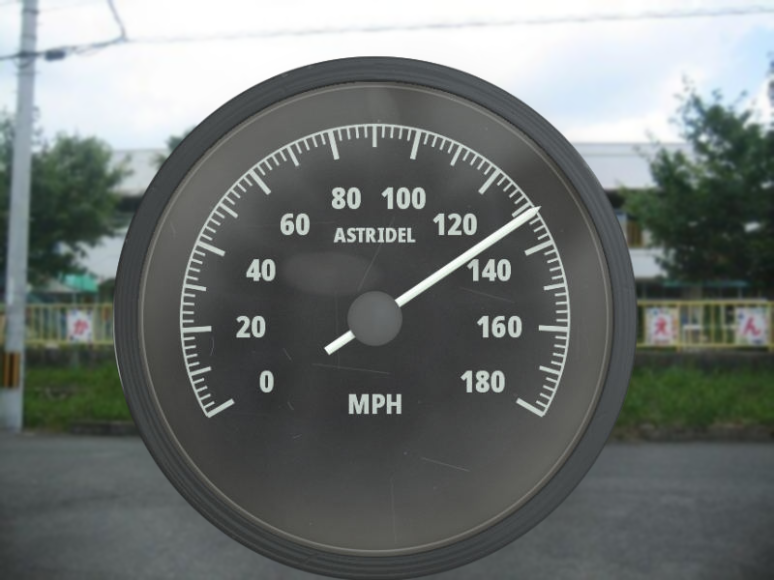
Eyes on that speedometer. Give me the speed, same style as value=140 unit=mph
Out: value=132 unit=mph
